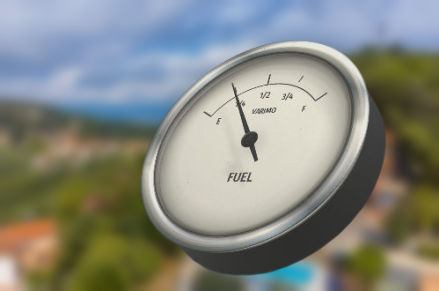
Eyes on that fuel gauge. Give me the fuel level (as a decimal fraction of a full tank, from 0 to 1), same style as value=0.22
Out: value=0.25
